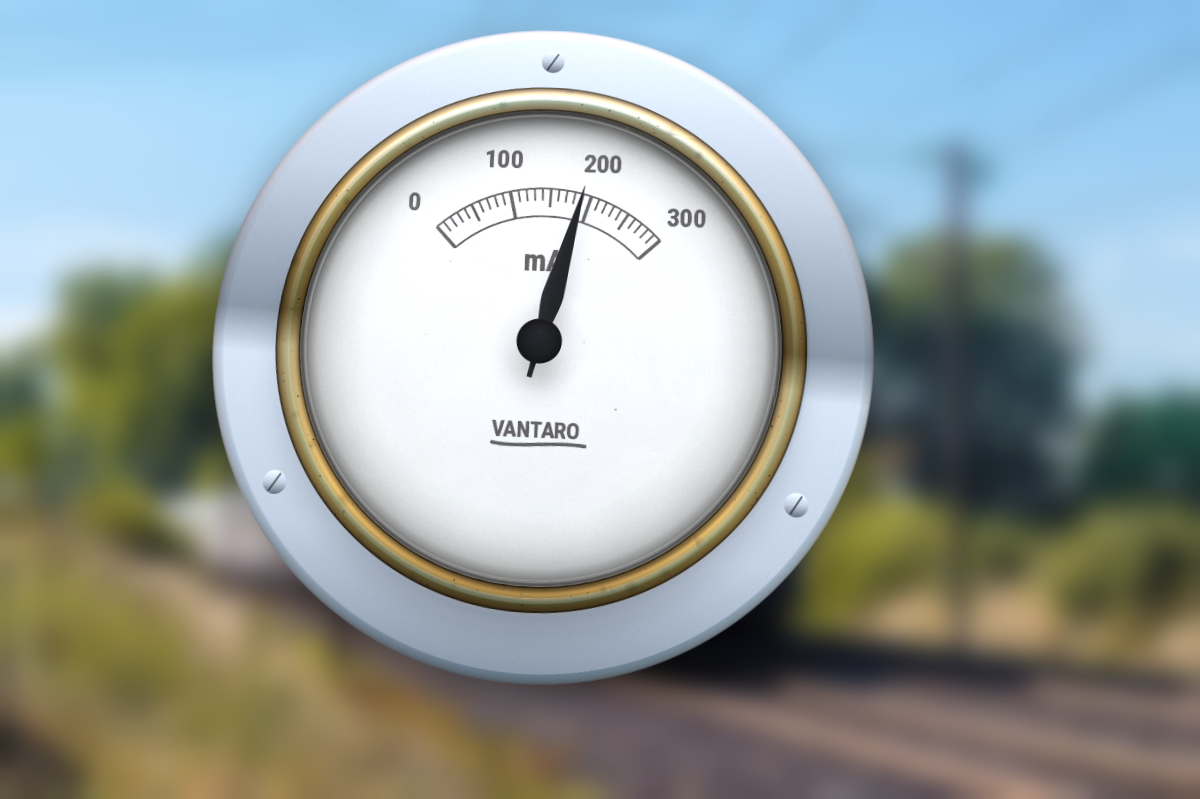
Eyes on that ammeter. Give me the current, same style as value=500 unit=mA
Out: value=190 unit=mA
